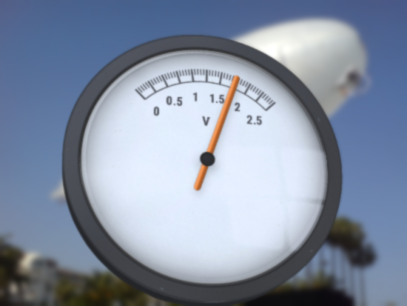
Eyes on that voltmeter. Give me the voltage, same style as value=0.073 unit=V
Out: value=1.75 unit=V
